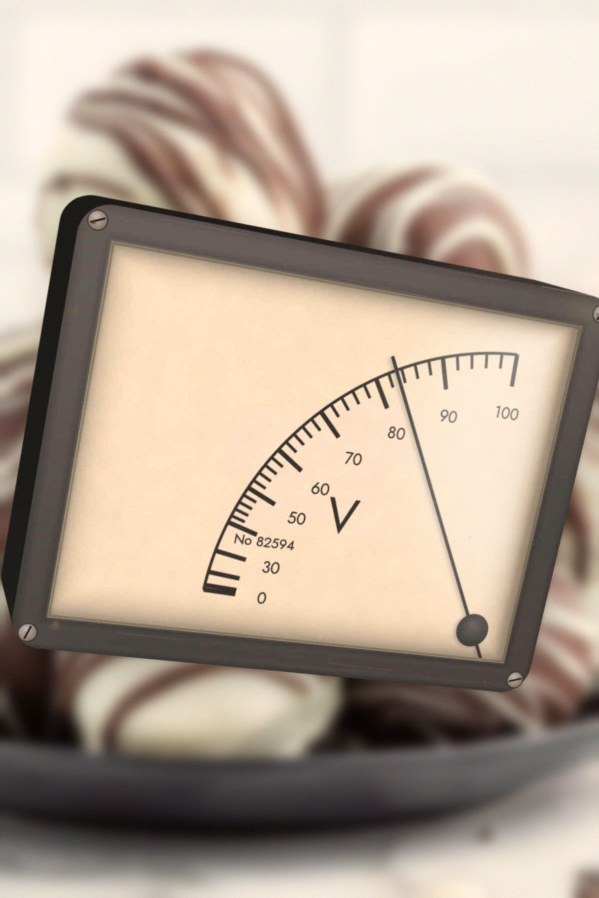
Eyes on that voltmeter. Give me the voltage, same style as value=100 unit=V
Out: value=83 unit=V
